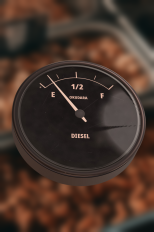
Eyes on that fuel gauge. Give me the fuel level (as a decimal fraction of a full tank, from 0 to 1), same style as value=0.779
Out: value=0.125
